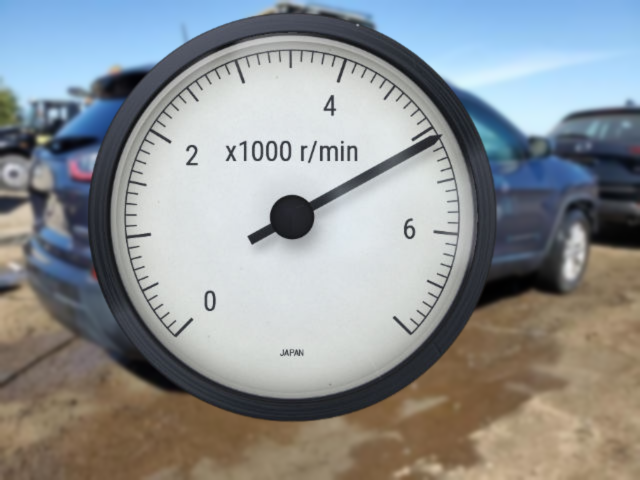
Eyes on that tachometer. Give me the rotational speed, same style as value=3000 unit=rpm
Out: value=5100 unit=rpm
